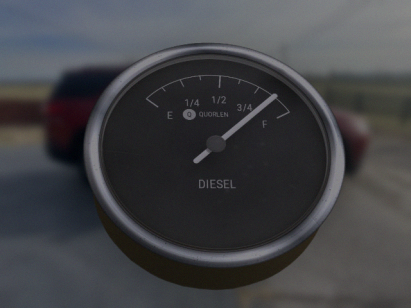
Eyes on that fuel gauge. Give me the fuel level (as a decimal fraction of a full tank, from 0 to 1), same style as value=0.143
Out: value=0.875
